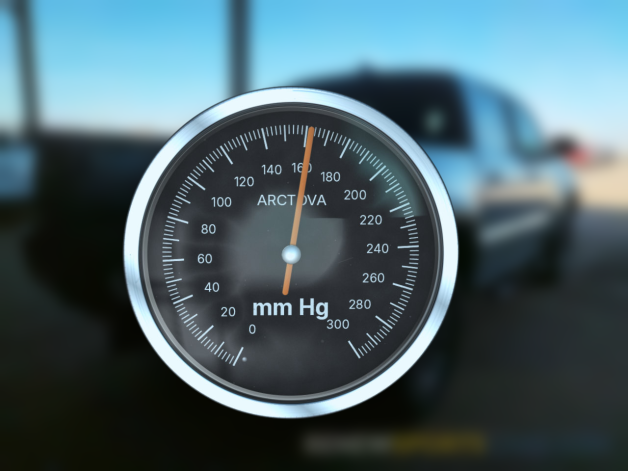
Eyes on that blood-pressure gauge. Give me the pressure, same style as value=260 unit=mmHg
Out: value=162 unit=mmHg
